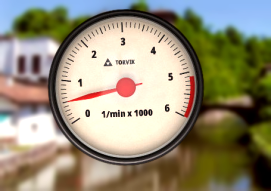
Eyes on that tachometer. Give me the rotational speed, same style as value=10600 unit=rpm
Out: value=500 unit=rpm
